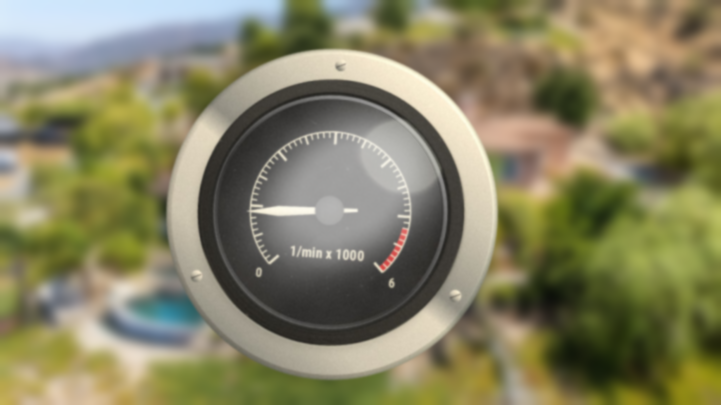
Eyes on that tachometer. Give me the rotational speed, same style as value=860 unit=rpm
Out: value=900 unit=rpm
